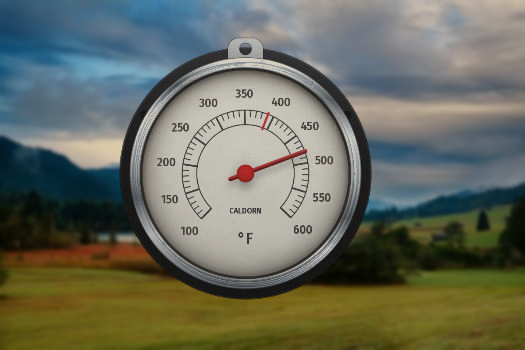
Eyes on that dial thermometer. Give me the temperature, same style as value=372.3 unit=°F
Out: value=480 unit=°F
